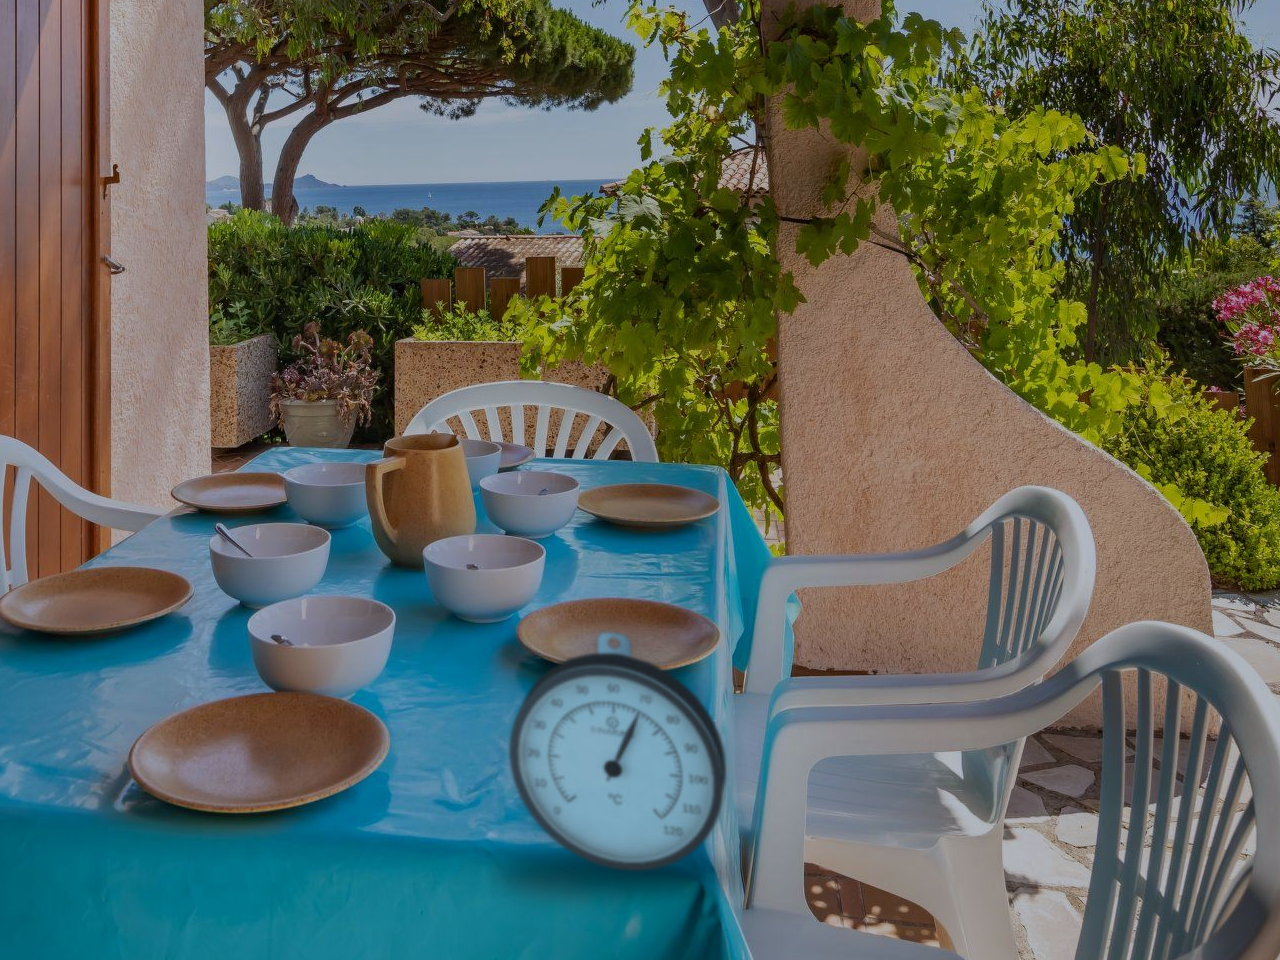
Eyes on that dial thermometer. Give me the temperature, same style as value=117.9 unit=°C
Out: value=70 unit=°C
